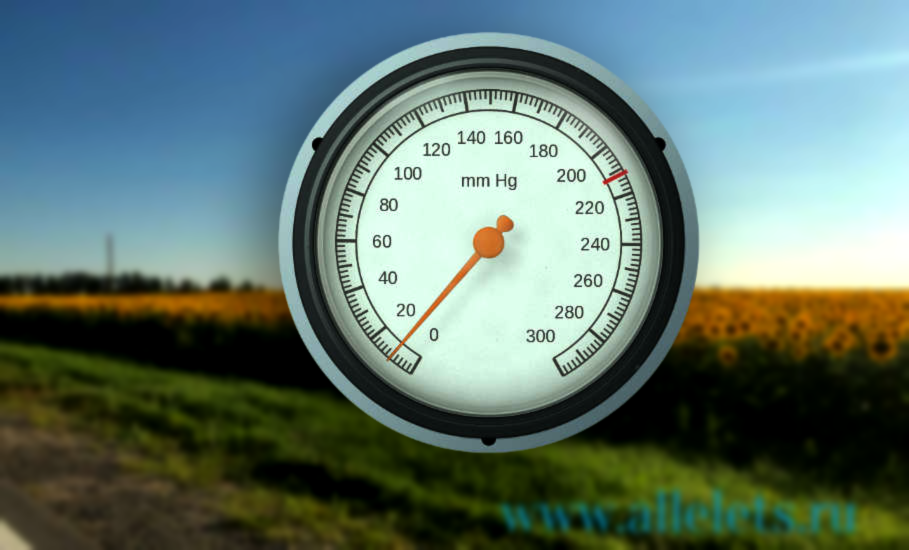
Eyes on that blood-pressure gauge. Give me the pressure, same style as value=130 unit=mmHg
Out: value=10 unit=mmHg
